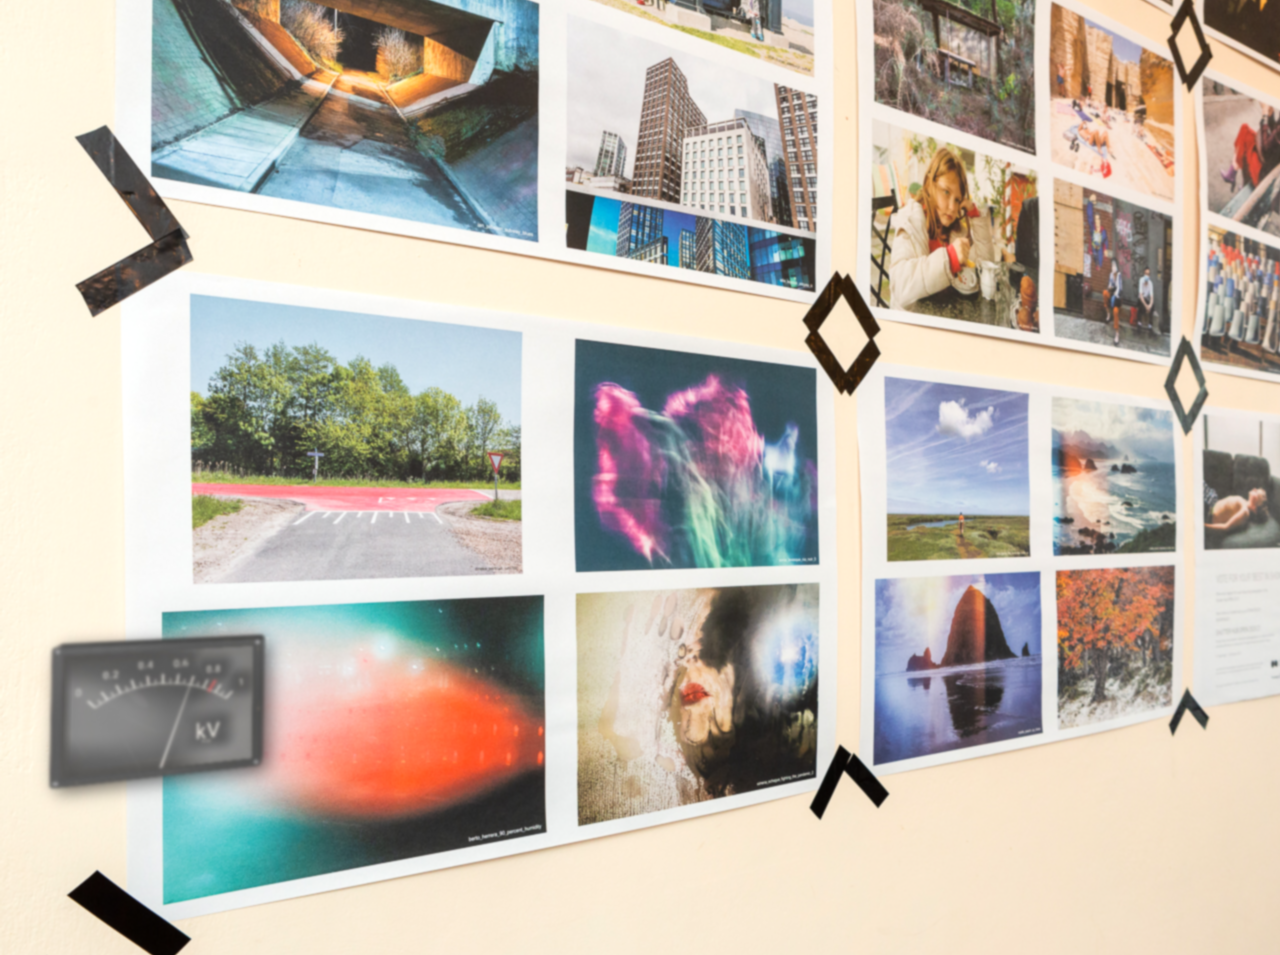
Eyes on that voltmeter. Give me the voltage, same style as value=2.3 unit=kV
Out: value=0.7 unit=kV
